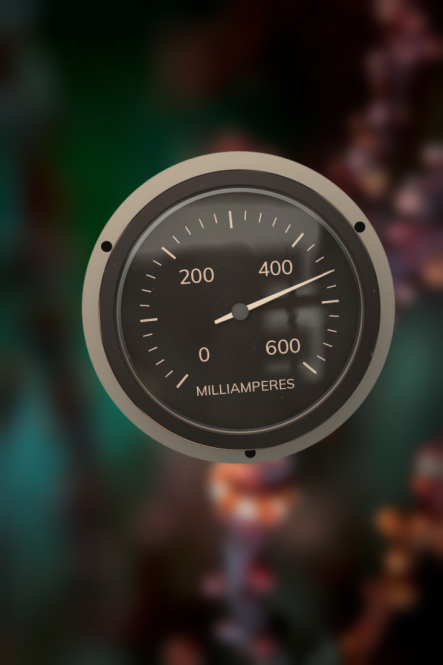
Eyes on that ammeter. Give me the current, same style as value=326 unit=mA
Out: value=460 unit=mA
